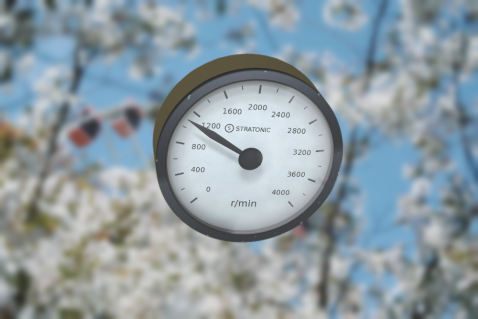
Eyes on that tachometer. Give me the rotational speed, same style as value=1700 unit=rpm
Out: value=1100 unit=rpm
